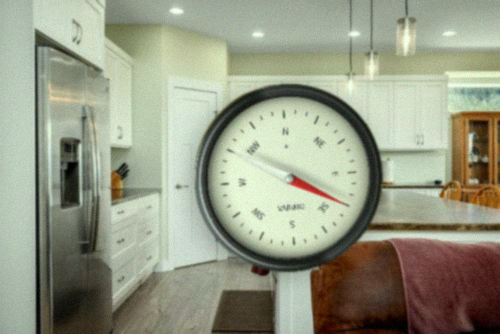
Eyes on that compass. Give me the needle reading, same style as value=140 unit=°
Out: value=120 unit=°
